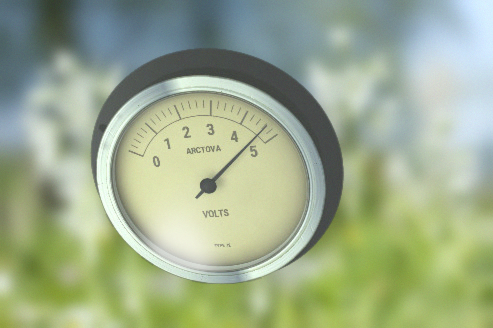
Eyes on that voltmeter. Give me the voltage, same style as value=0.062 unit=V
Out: value=4.6 unit=V
